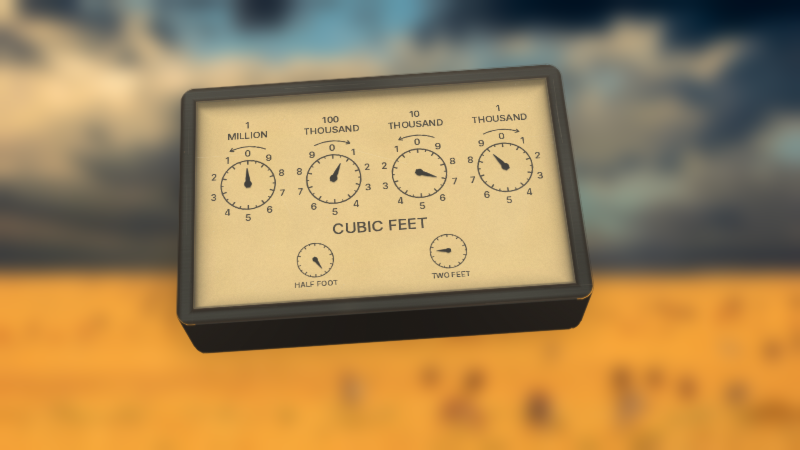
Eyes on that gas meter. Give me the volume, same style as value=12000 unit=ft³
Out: value=6900 unit=ft³
